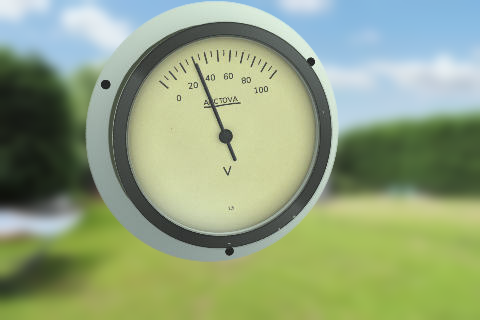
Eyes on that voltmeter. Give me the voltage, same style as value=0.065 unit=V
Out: value=30 unit=V
